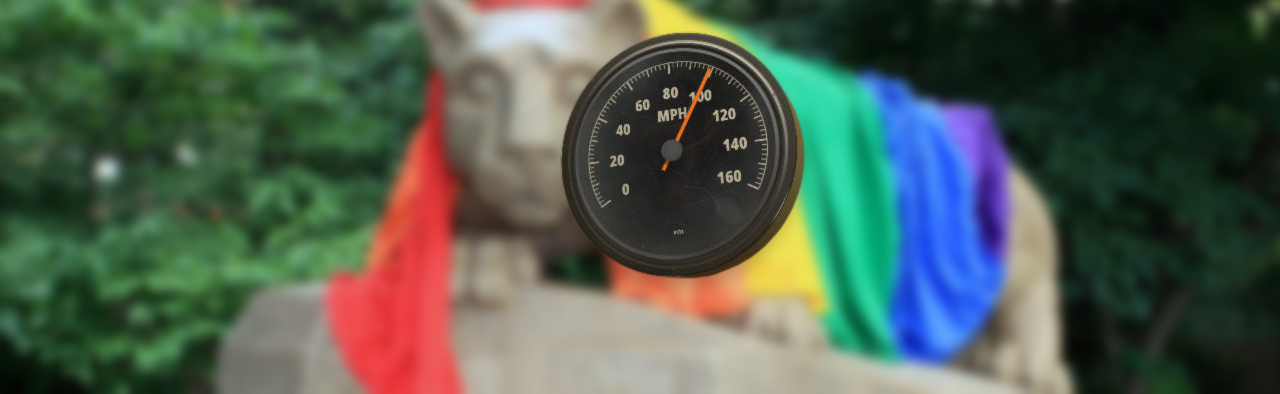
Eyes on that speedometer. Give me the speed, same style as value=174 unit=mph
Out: value=100 unit=mph
